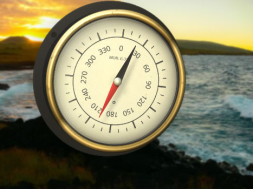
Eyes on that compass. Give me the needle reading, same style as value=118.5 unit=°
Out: value=200 unit=°
